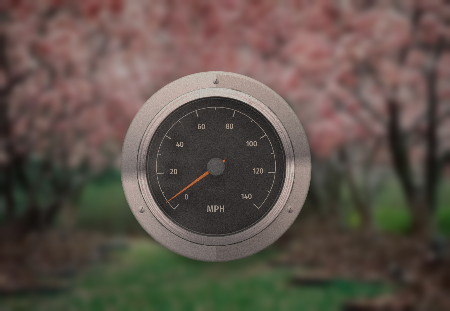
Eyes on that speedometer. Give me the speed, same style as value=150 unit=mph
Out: value=5 unit=mph
